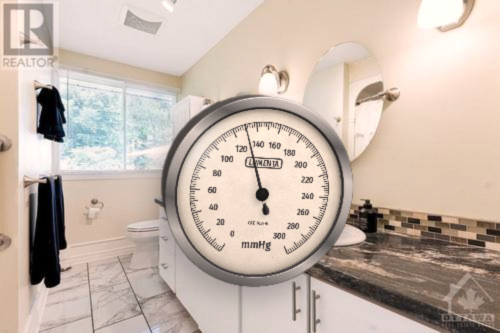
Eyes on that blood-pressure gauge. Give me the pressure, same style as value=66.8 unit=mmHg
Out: value=130 unit=mmHg
